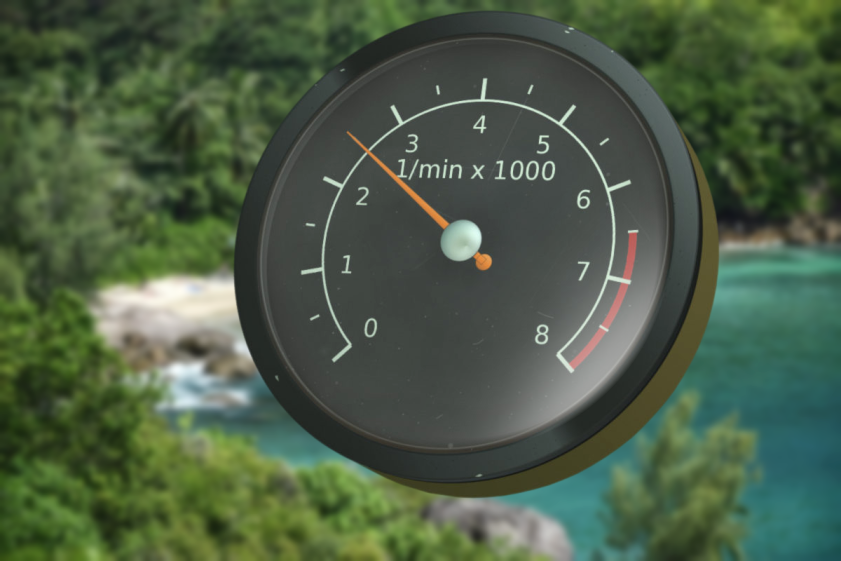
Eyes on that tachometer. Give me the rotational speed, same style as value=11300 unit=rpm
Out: value=2500 unit=rpm
